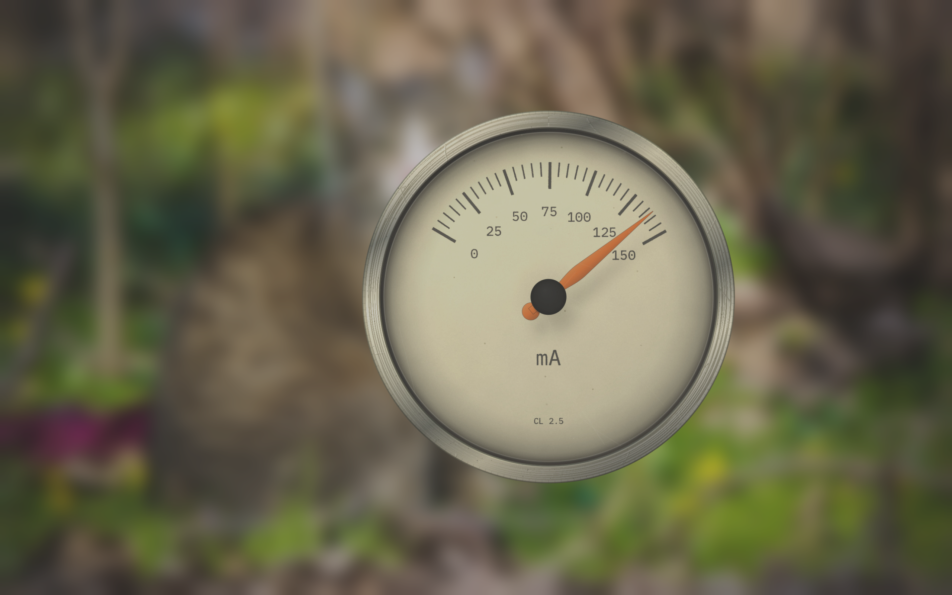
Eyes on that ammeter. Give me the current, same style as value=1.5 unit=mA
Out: value=137.5 unit=mA
